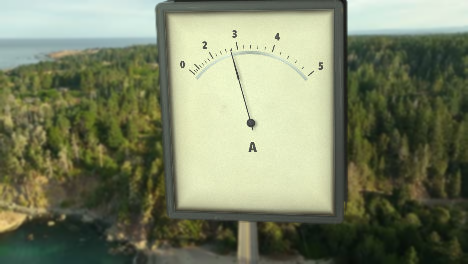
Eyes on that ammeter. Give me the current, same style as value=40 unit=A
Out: value=2.8 unit=A
